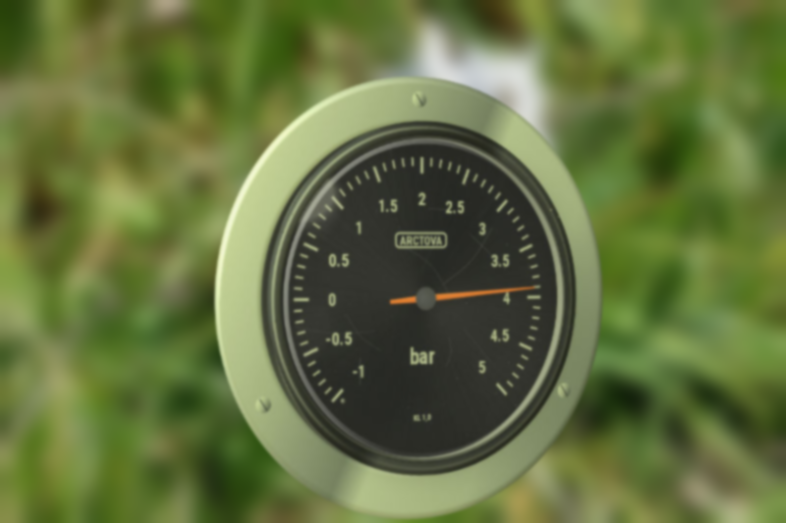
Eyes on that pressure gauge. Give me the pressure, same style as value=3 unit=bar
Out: value=3.9 unit=bar
